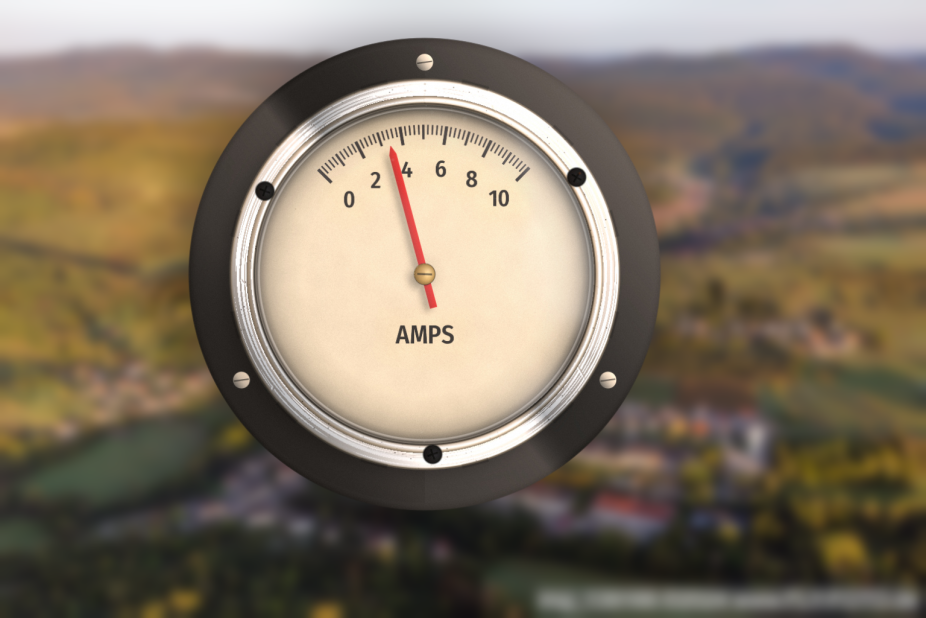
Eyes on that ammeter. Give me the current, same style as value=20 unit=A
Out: value=3.4 unit=A
